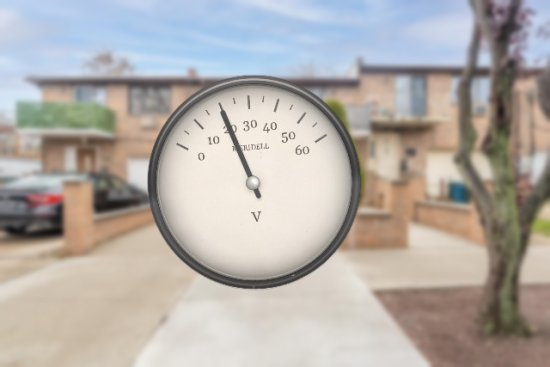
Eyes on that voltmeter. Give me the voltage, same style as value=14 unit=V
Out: value=20 unit=V
